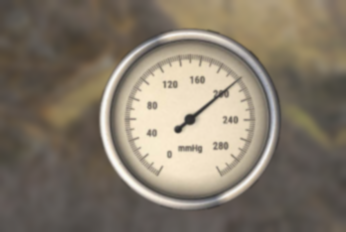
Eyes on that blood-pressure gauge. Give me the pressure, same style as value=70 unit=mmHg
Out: value=200 unit=mmHg
